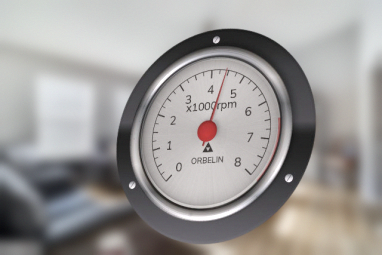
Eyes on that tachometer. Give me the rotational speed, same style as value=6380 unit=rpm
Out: value=4500 unit=rpm
